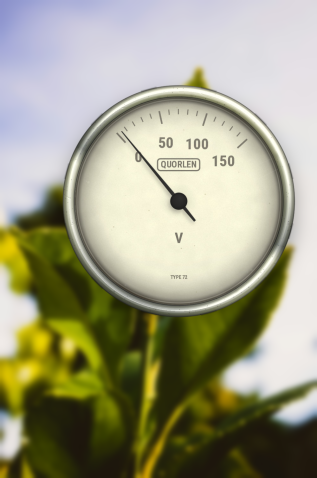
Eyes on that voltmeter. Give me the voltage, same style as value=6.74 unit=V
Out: value=5 unit=V
